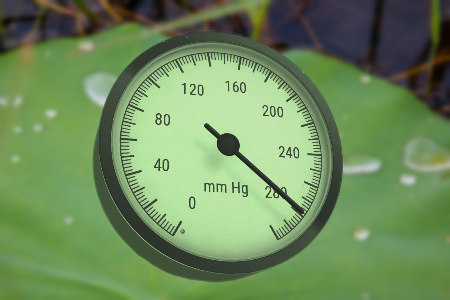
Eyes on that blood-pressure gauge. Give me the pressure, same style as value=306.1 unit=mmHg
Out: value=280 unit=mmHg
